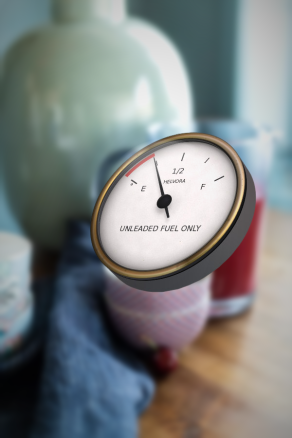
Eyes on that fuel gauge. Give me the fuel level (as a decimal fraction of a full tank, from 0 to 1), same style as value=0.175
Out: value=0.25
